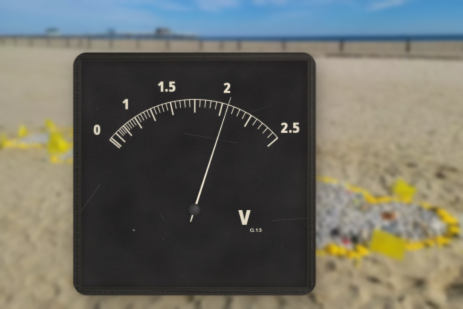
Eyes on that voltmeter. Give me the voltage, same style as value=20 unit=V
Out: value=2.05 unit=V
